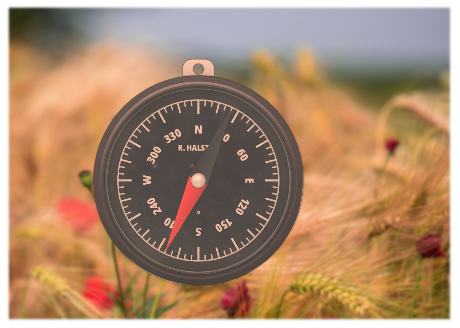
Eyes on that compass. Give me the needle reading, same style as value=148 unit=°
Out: value=205 unit=°
